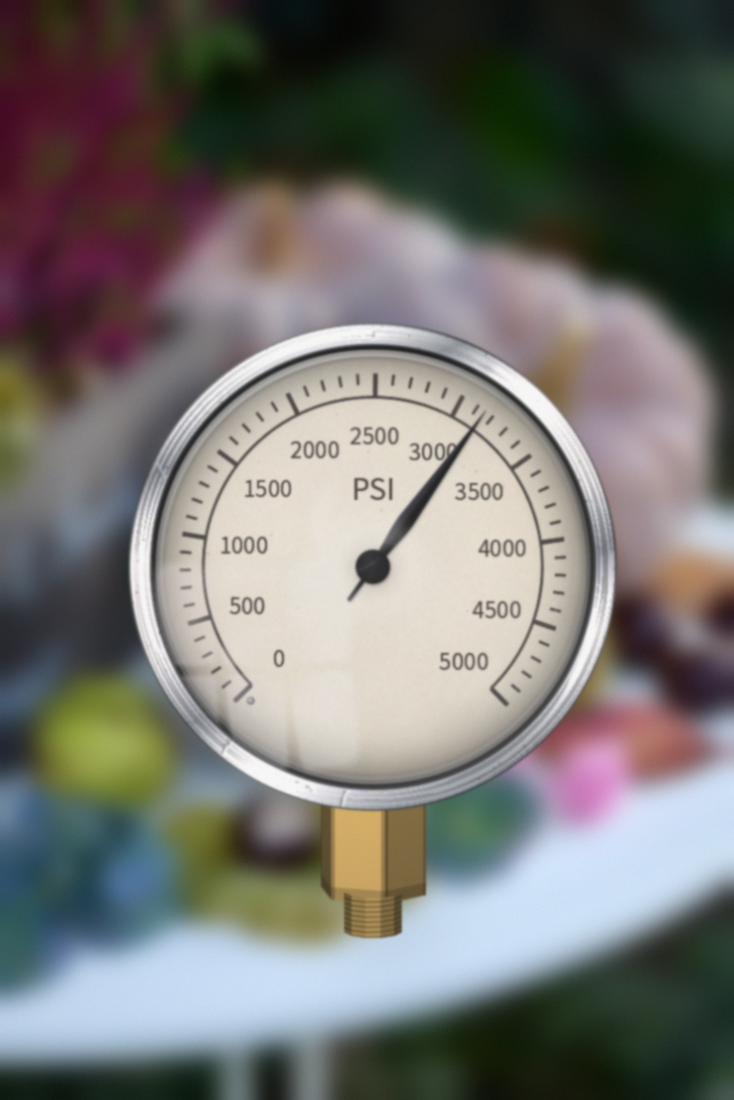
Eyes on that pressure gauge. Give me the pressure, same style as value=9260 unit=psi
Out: value=3150 unit=psi
